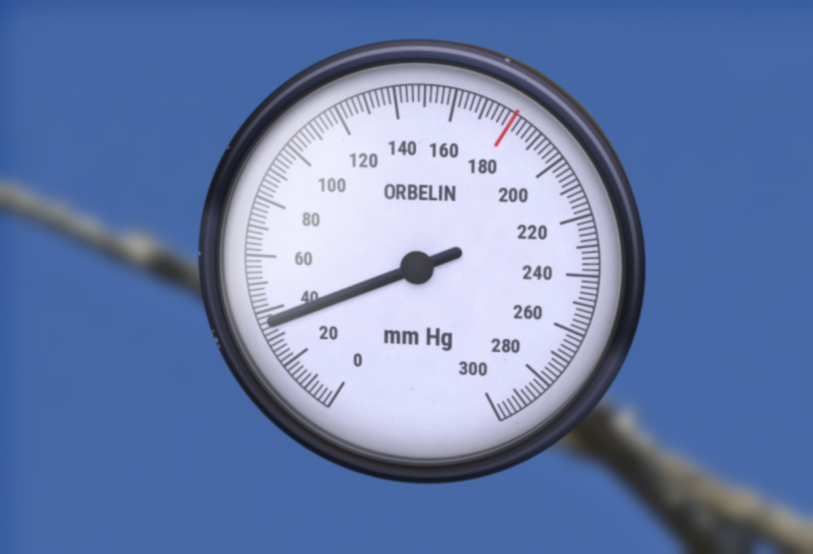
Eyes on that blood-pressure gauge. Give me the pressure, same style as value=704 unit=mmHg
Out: value=36 unit=mmHg
